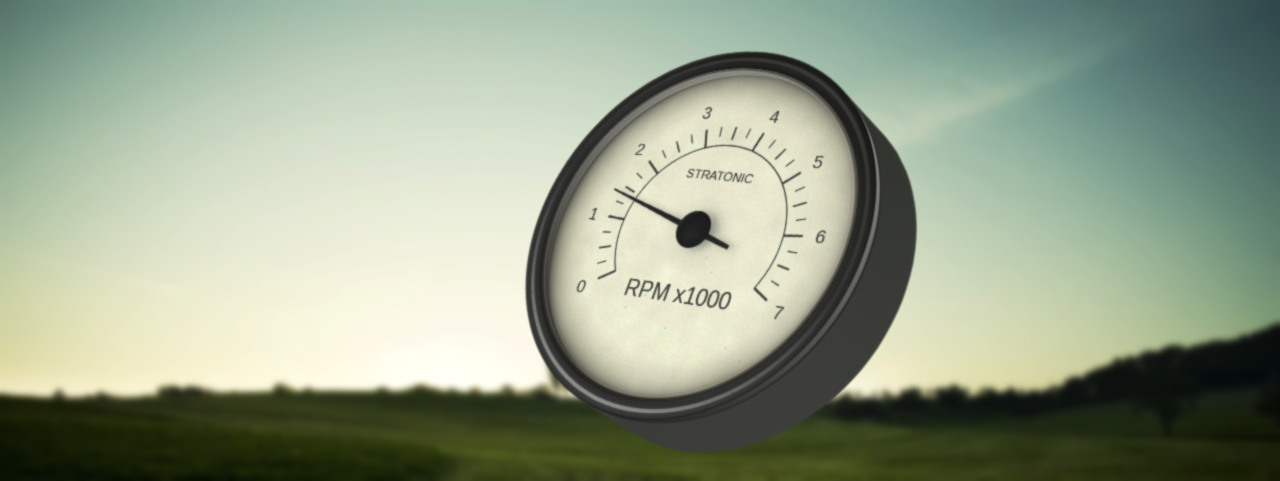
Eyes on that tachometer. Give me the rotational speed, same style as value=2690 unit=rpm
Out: value=1375 unit=rpm
